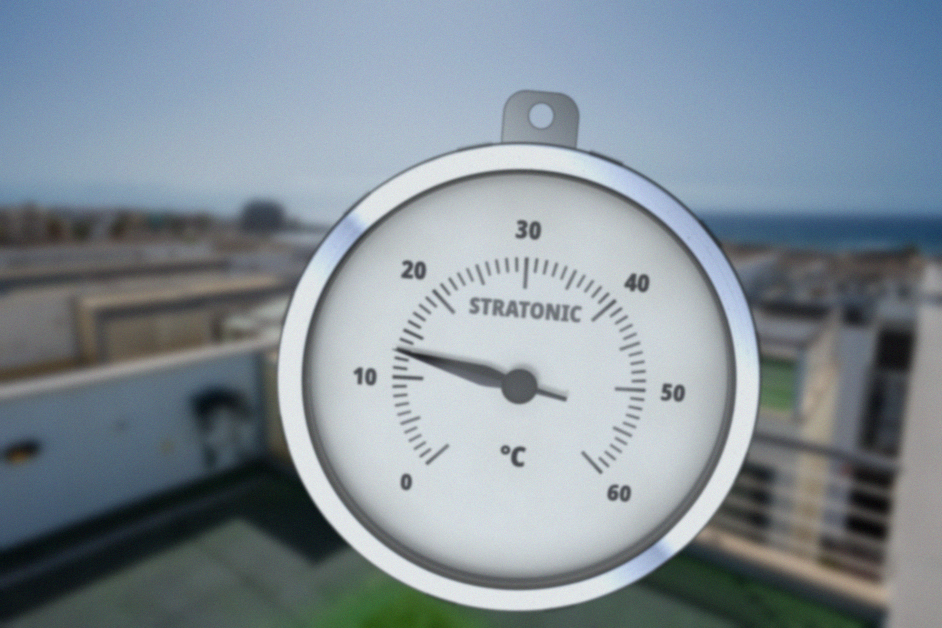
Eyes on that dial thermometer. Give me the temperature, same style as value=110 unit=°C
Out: value=13 unit=°C
